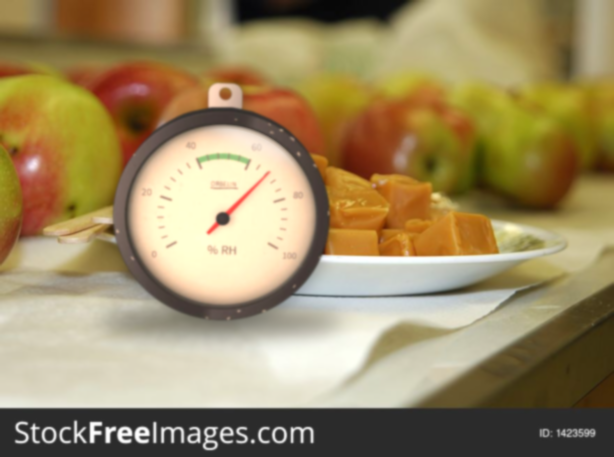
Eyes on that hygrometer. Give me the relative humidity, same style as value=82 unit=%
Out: value=68 unit=%
